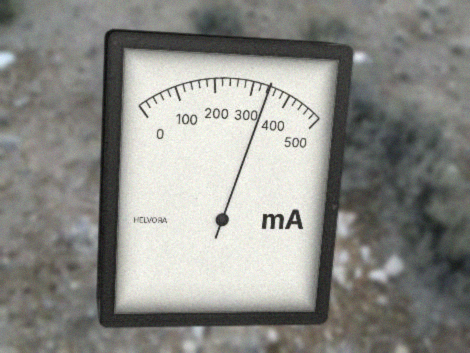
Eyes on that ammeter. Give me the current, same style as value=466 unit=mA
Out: value=340 unit=mA
